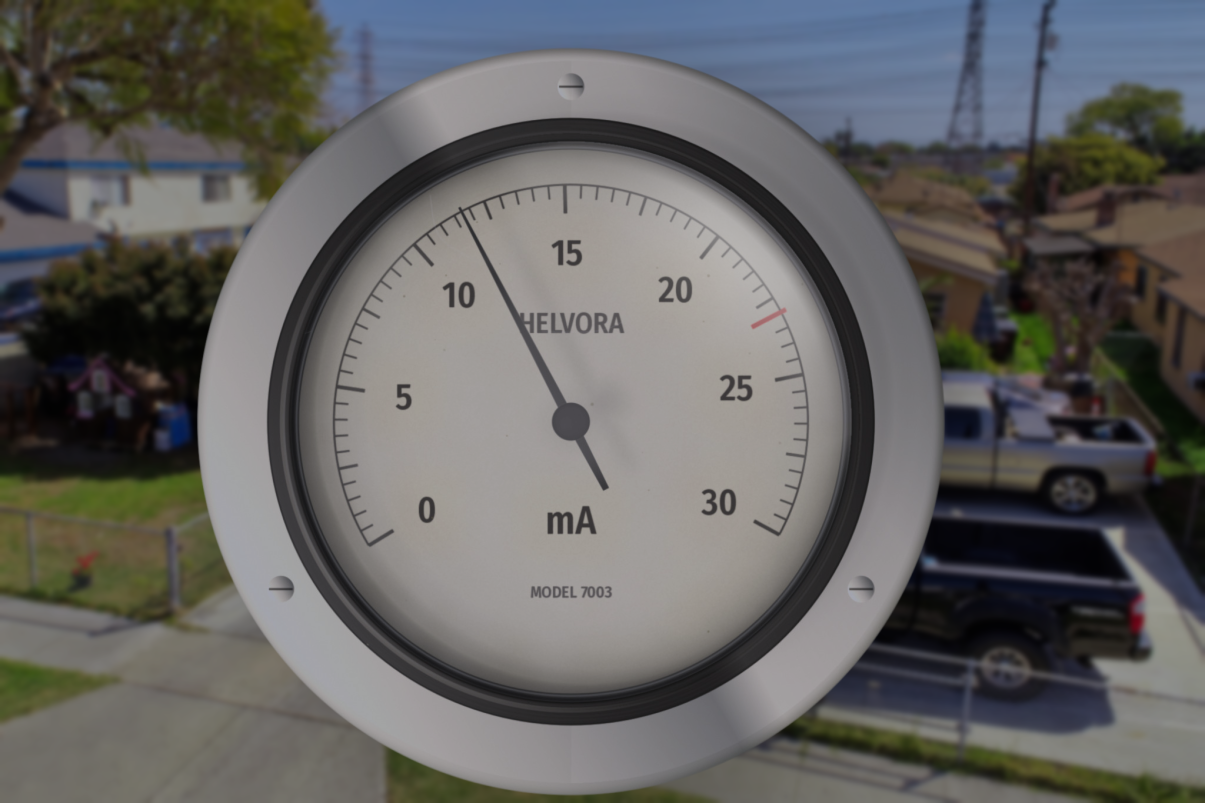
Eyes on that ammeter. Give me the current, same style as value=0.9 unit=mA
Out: value=11.75 unit=mA
